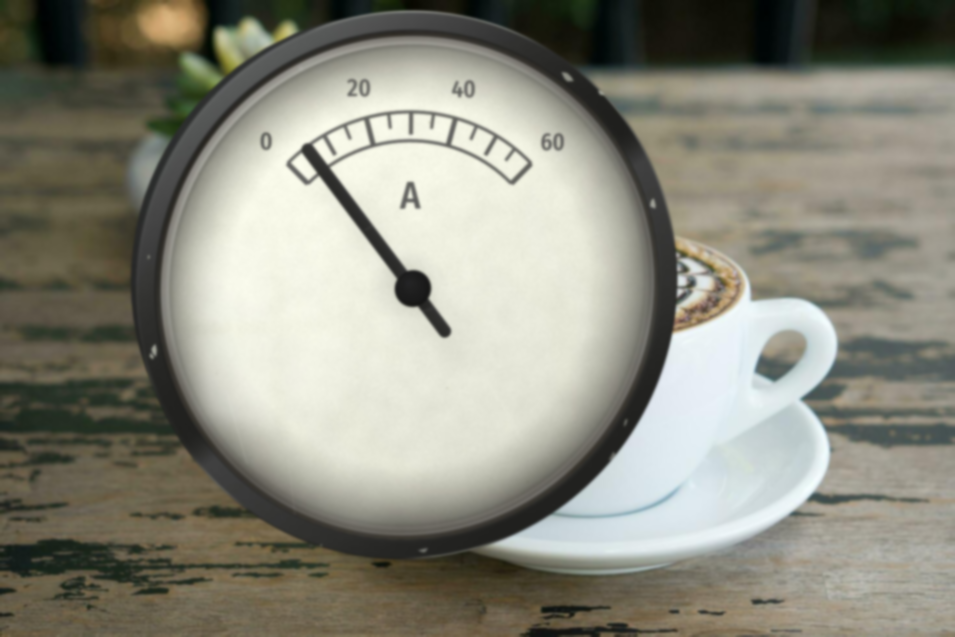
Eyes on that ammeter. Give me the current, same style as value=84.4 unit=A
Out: value=5 unit=A
